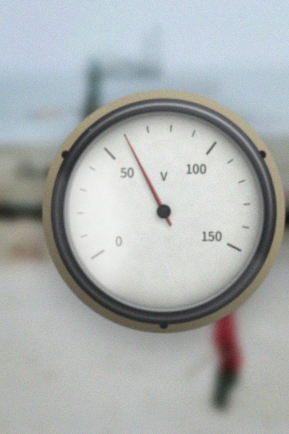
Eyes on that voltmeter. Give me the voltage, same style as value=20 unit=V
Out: value=60 unit=V
